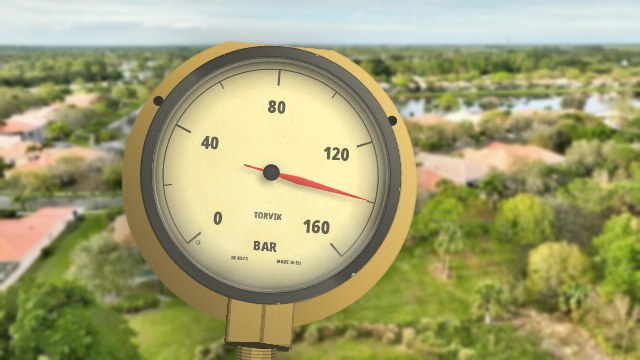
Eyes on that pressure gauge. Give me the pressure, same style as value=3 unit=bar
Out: value=140 unit=bar
